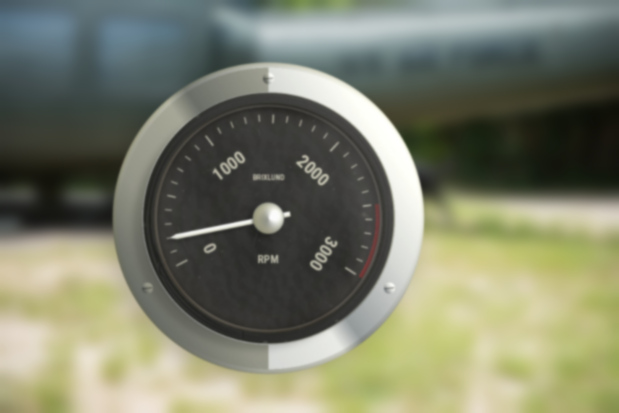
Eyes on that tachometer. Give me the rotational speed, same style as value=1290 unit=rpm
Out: value=200 unit=rpm
